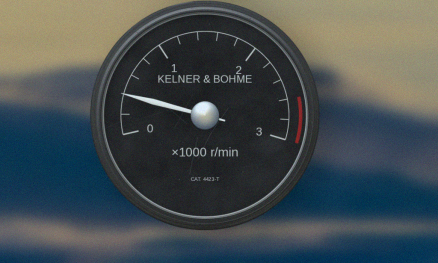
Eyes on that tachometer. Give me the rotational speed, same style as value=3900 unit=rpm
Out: value=400 unit=rpm
